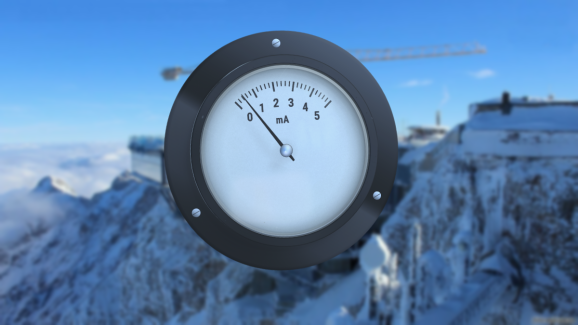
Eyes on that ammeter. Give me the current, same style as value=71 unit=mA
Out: value=0.4 unit=mA
